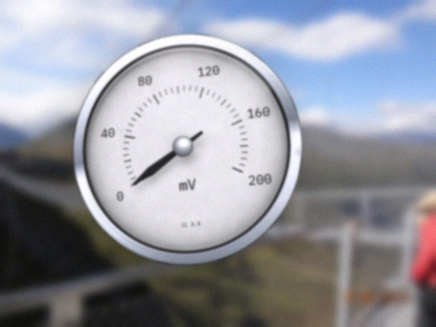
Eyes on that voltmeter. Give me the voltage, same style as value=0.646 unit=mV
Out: value=0 unit=mV
